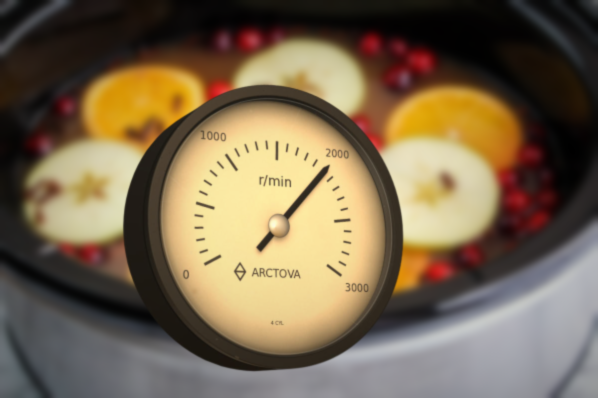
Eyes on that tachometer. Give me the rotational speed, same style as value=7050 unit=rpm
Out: value=2000 unit=rpm
